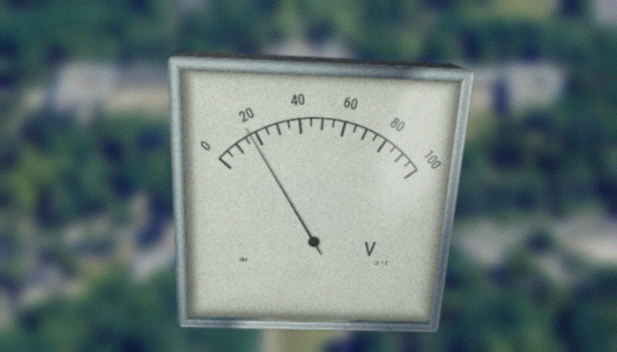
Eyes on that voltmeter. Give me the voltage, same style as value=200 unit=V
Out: value=17.5 unit=V
